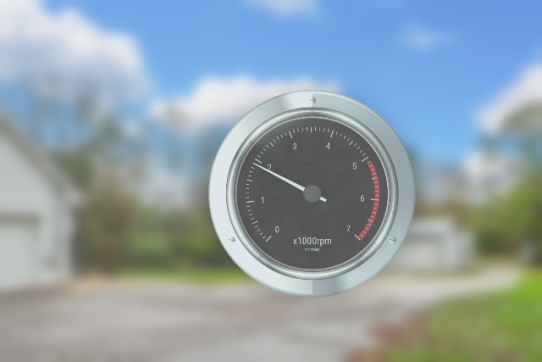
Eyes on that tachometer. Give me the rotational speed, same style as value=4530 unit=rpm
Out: value=1900 unit=rpm
